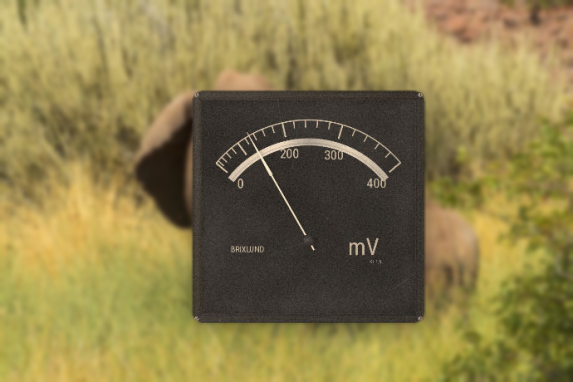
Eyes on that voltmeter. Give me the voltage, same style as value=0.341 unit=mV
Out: value=130 unit=mV
